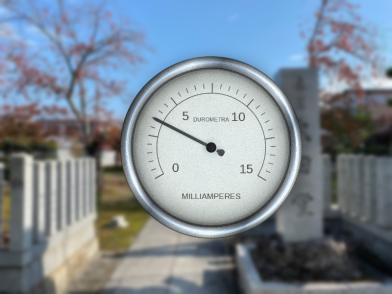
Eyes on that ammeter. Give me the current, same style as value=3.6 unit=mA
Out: value=3.5 unit=mA
